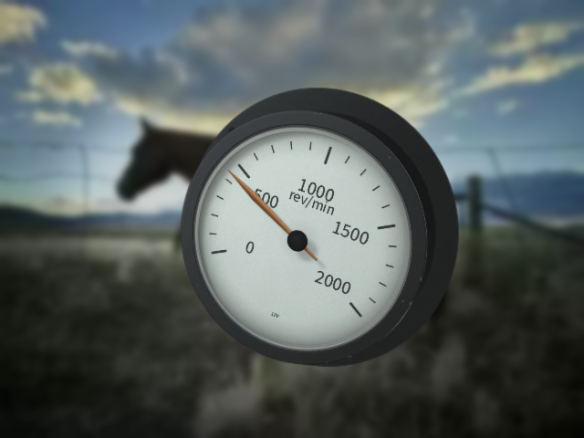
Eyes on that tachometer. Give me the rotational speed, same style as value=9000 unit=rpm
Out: value=450 unit=rpm
